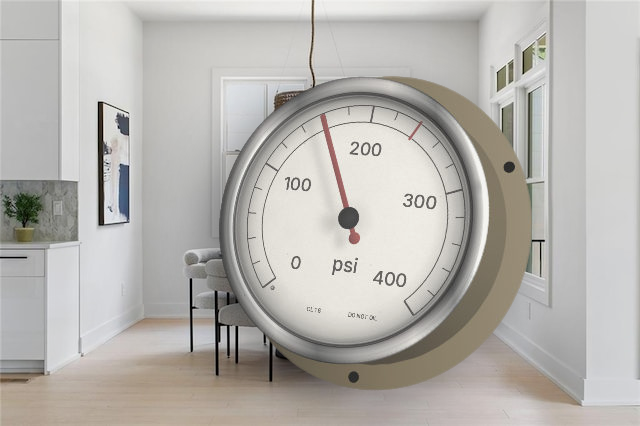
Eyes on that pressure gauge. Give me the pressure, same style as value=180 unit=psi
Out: value=160 unit=psi
